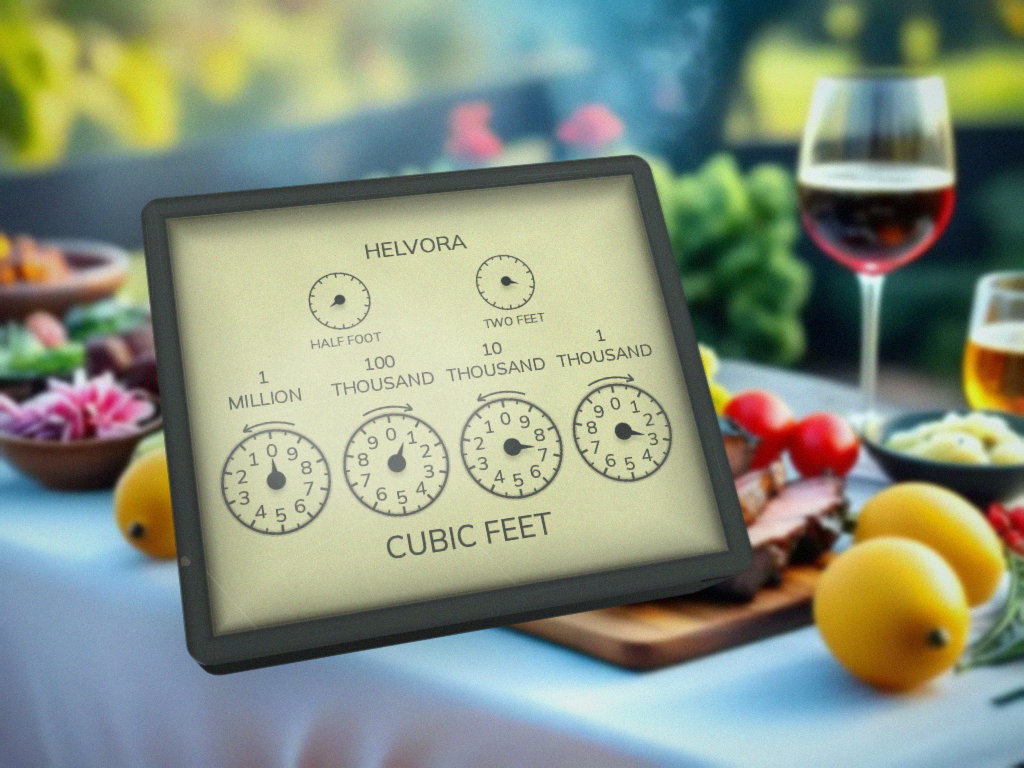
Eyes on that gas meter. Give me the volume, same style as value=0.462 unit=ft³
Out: value=7300 unit=ft³
